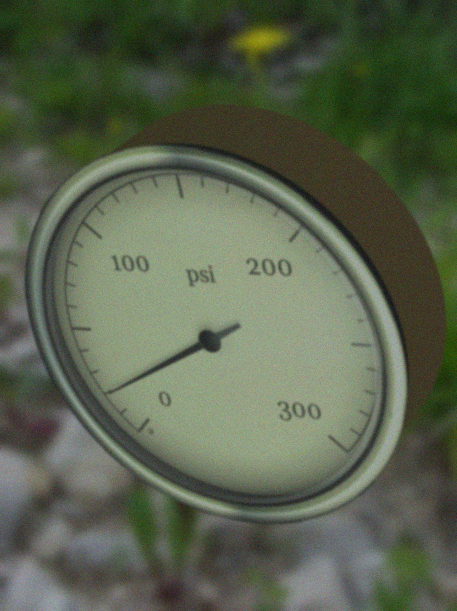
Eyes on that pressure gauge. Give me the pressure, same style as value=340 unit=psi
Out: value=20 unit=psi
